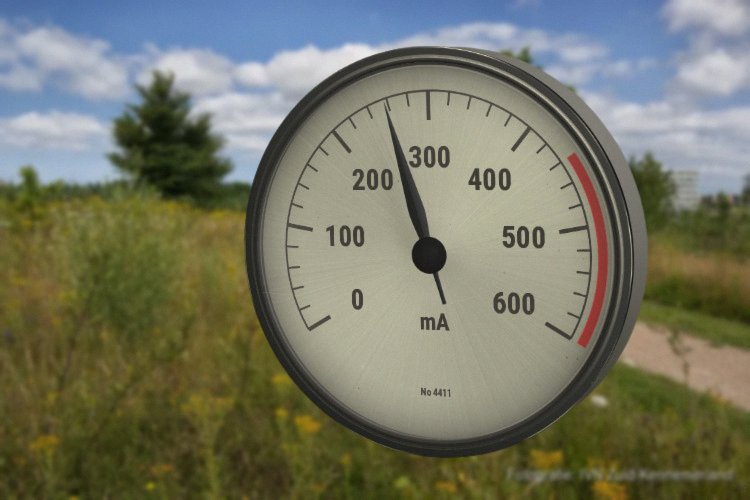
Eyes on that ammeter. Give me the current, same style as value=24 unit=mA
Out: value=260 unit=mA
